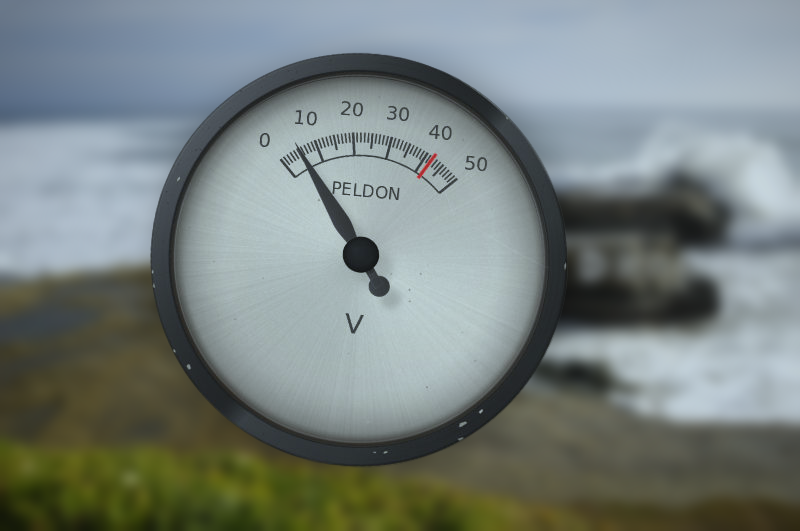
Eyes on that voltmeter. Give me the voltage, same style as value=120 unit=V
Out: value=5 unit=V
